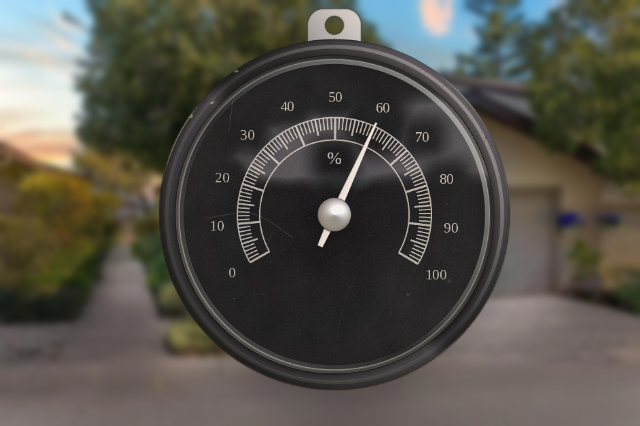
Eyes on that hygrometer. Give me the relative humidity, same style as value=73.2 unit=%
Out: value=60 unit=%
